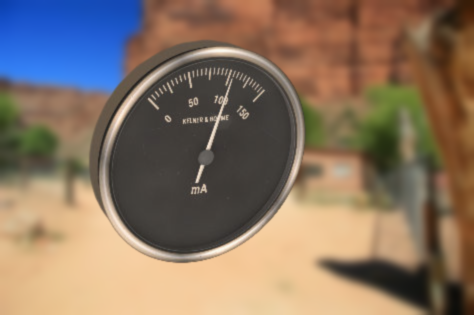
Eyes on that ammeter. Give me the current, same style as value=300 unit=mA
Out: value=100 unit=mA
